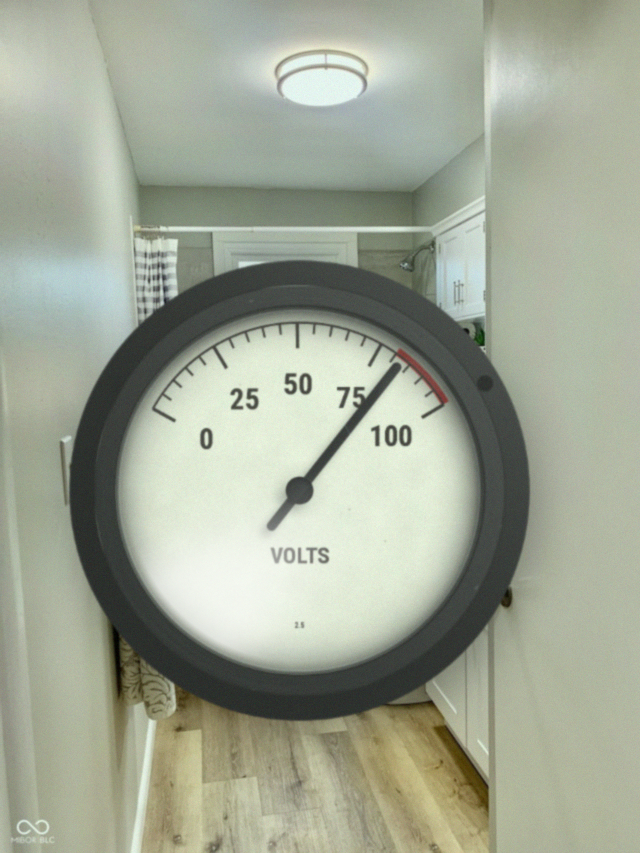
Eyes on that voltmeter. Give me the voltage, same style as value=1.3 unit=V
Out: value=82.5 unit=V
